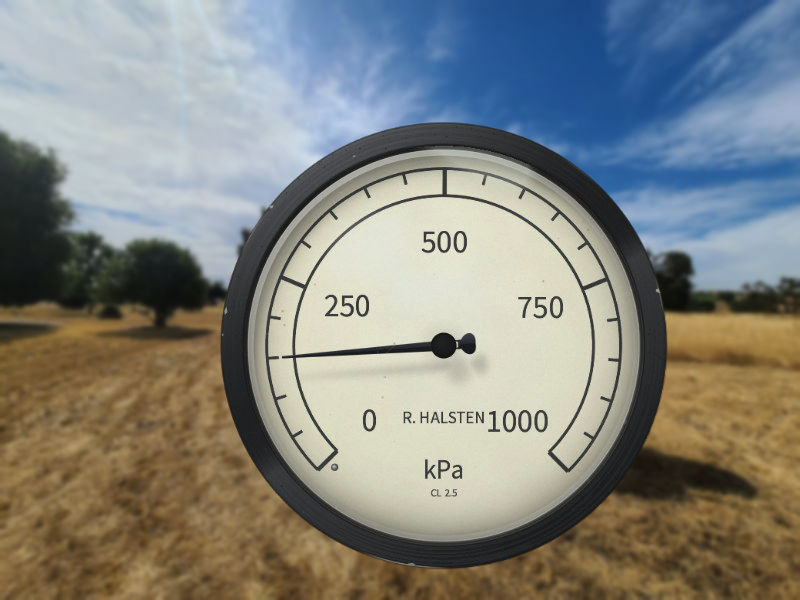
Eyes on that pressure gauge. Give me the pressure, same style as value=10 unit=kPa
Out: value=150 unit=kPa
